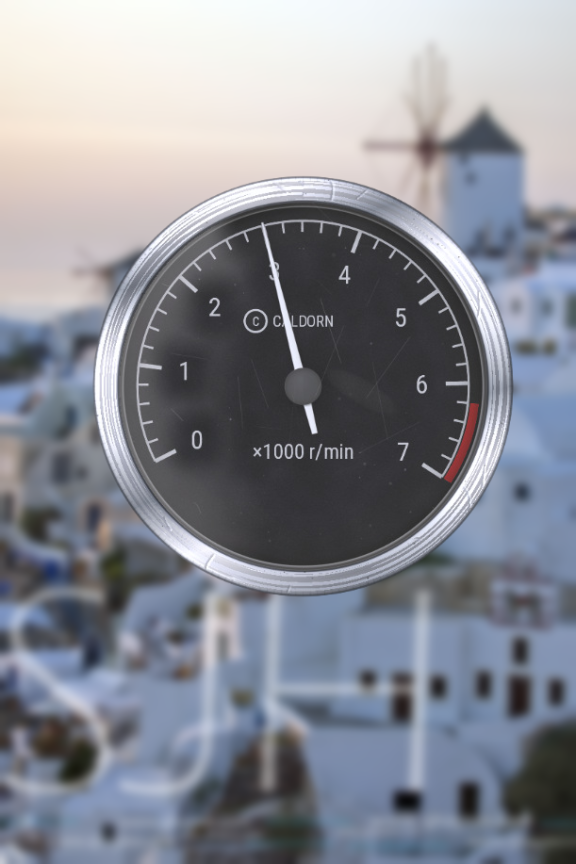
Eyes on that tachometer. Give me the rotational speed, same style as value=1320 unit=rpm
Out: value=3000 unit=rpm
